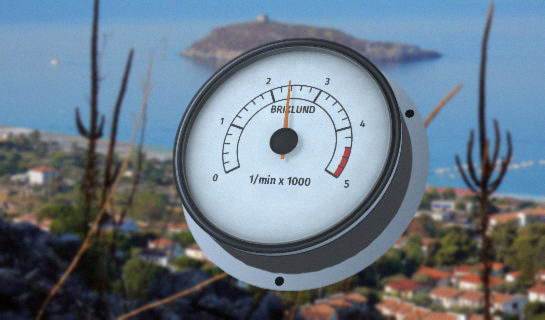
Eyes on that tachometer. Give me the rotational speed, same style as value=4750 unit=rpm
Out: value=2400 unit=rpm
